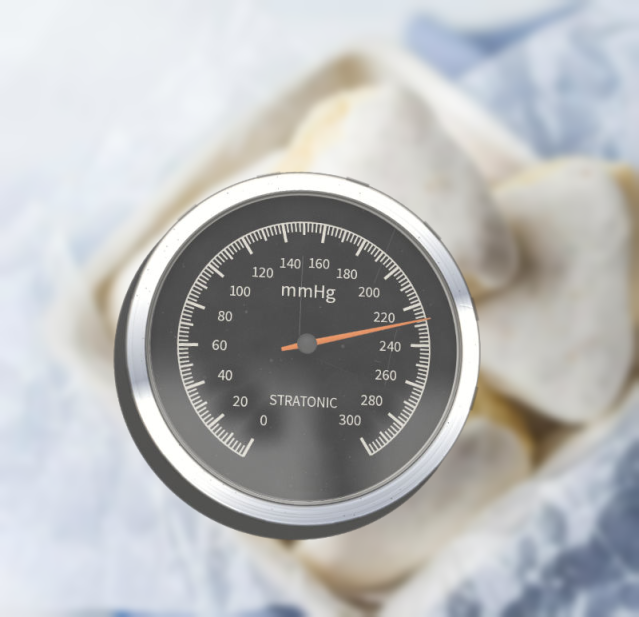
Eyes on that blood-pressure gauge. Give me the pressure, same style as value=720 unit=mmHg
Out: value=228 unit=mmHg
